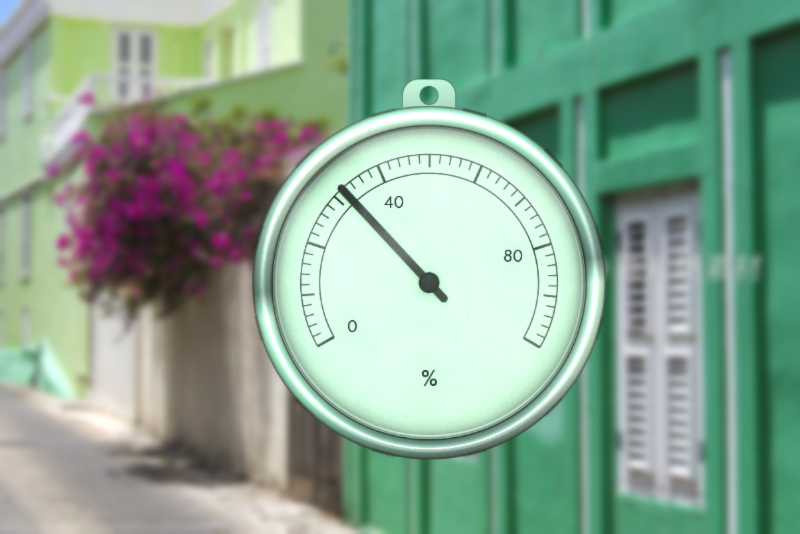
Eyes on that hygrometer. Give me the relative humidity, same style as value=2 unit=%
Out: value=32 unit=%
